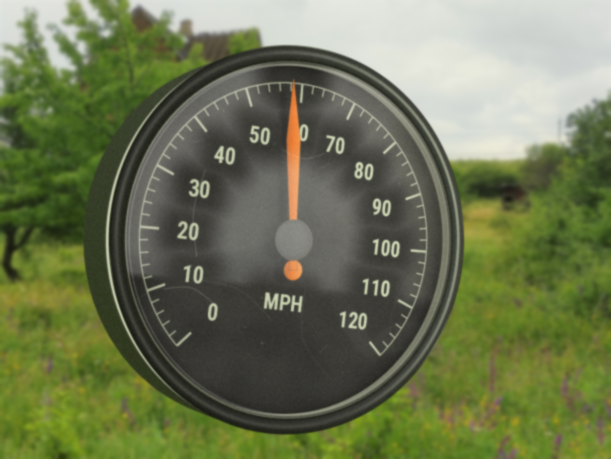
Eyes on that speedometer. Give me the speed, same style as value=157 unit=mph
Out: value=58 unit=mph
